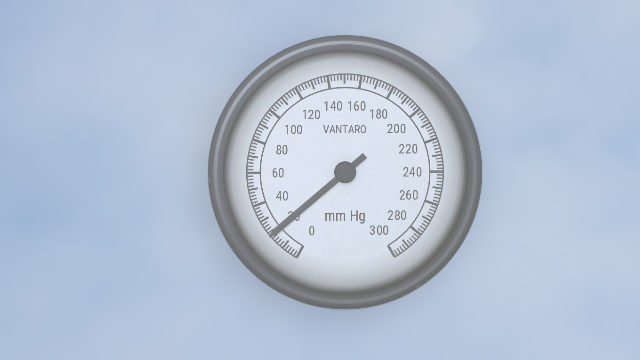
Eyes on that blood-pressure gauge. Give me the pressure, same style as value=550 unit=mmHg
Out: value=20 unit=mmHg
